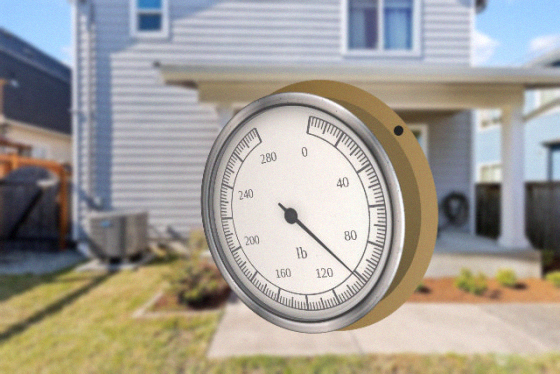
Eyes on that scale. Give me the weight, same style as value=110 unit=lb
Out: value=100 unit=lb
